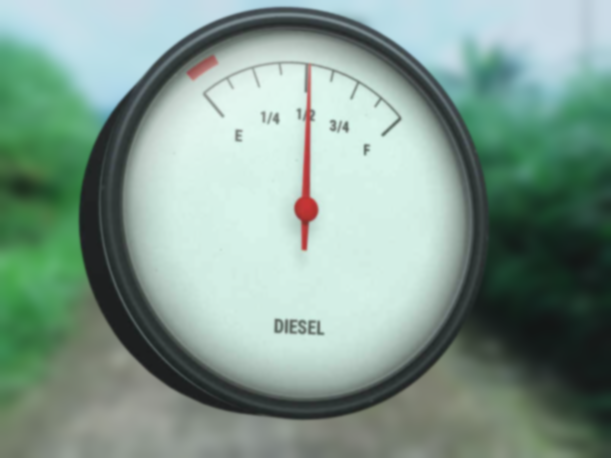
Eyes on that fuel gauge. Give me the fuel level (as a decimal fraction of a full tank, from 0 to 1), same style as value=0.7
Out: value=0.5
